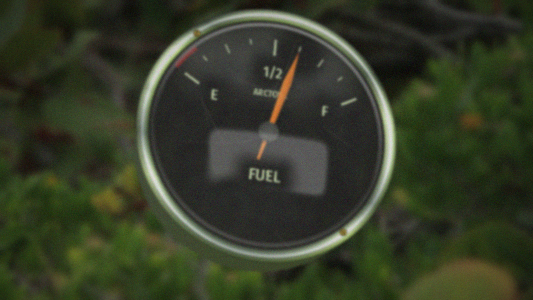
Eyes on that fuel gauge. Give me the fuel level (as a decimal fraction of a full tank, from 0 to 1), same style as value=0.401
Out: value=0.625
